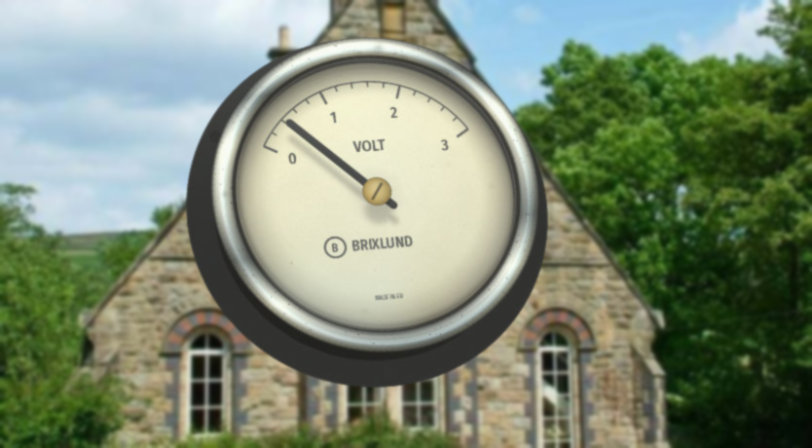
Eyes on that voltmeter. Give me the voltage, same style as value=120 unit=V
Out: value=0.4 unit=V
